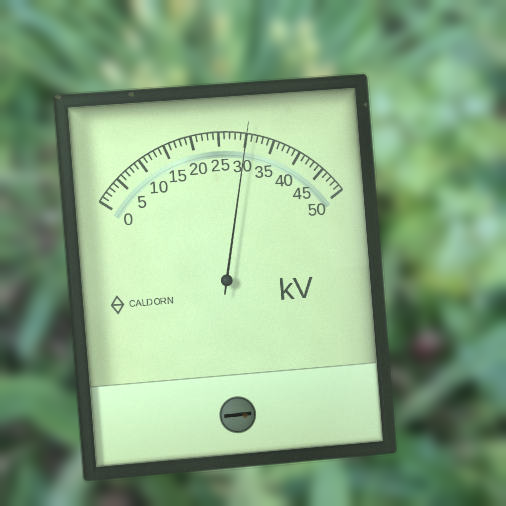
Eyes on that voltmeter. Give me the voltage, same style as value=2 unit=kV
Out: value=30 unit=kV
